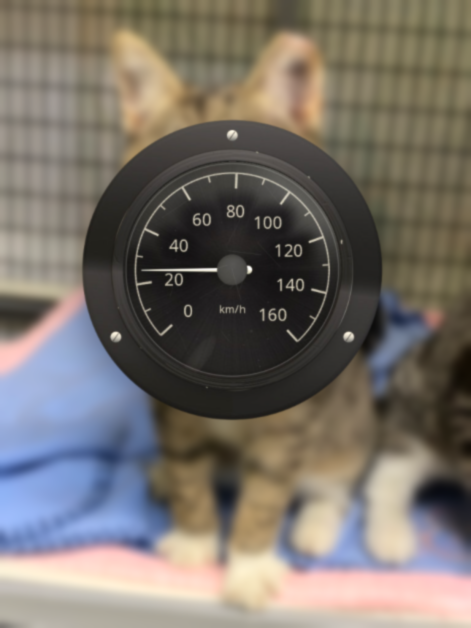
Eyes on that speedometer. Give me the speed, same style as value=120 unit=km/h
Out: value=25 unit=km/h
